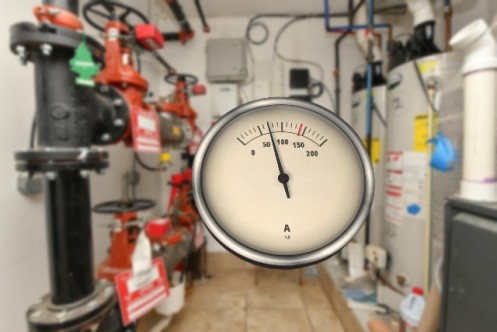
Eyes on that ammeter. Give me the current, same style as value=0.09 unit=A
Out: value=70 unit=A
